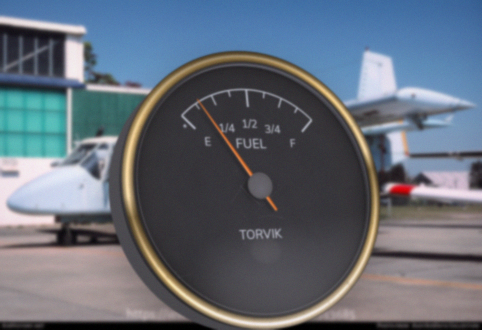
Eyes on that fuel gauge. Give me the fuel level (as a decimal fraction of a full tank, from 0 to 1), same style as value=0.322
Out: value=0.125
